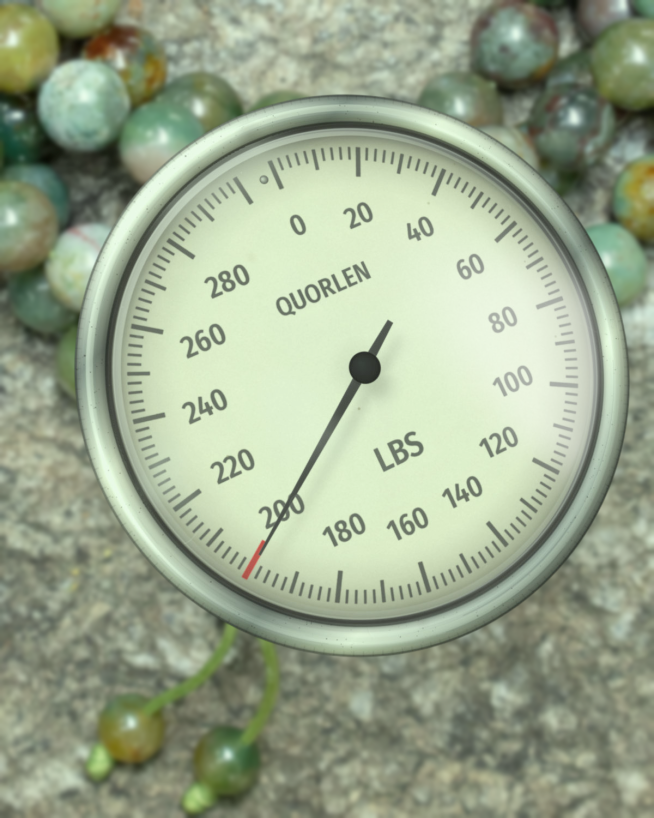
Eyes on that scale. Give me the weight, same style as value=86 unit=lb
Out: value=200 unit=lb
